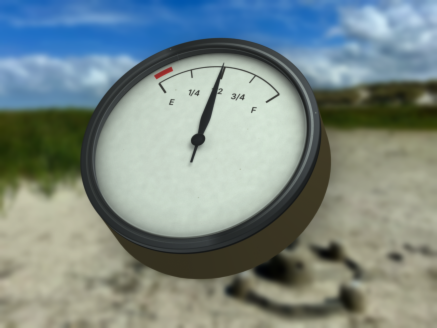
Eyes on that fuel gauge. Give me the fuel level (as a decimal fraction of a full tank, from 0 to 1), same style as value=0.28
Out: value=0.5
